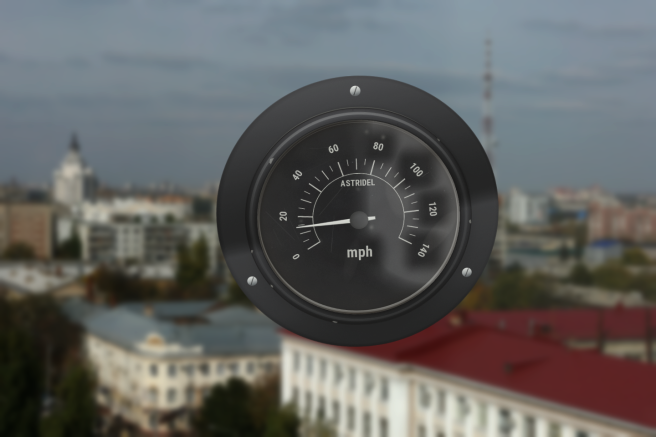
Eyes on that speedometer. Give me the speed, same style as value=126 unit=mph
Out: value=15 unit=mph
